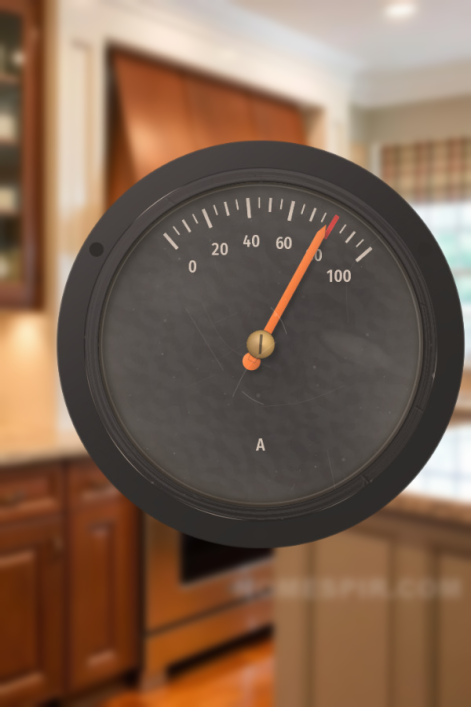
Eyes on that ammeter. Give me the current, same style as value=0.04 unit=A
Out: value=77.5 unit=A
